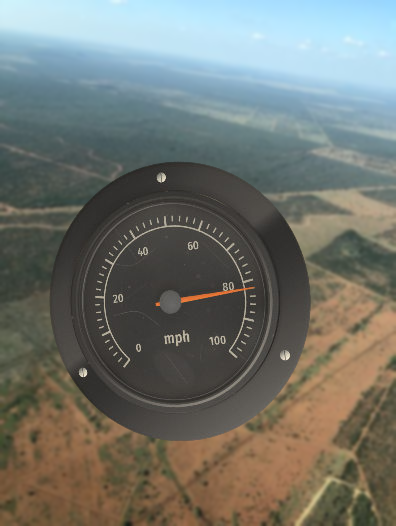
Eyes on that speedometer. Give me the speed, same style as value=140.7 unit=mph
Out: value=82 unit=mph
